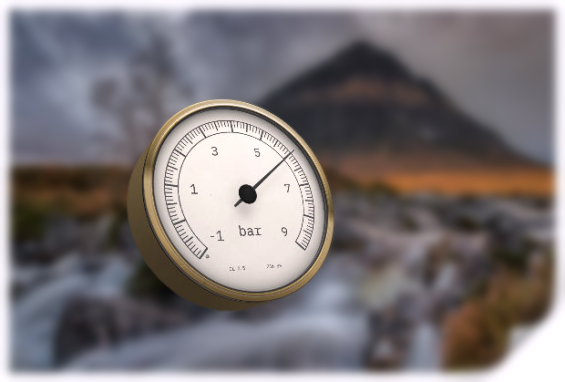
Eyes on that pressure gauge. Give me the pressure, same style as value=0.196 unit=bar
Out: value=6 unit=bar
